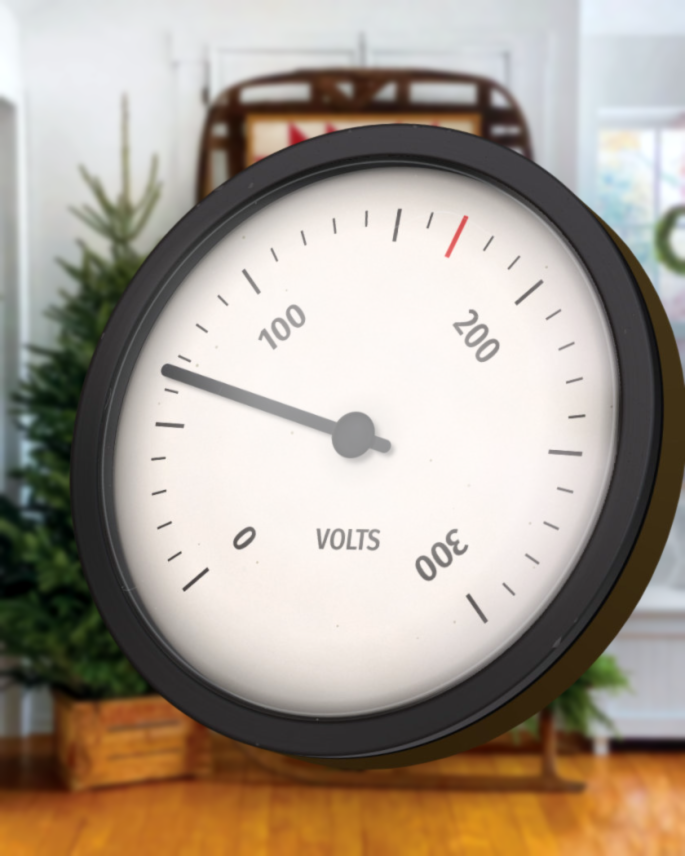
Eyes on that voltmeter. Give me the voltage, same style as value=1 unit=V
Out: value=65 unit=V
